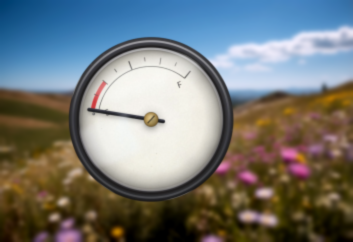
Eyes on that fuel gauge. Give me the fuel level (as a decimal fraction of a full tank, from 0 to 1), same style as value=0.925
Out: value=0
